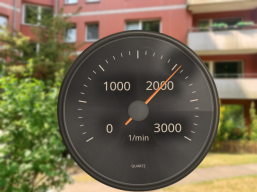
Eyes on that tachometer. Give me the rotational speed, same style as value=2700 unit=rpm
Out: value=2050 unit=rpm
